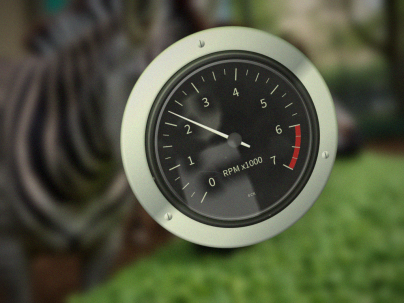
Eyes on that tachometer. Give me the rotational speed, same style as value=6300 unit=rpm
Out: value=2250 unit=rpm
